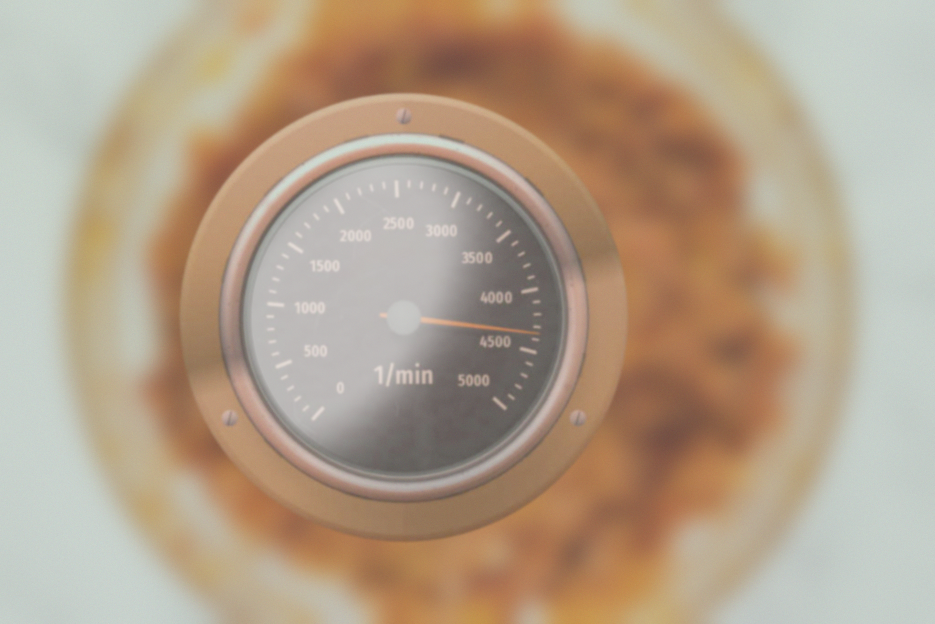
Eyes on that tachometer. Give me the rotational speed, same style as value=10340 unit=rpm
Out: value=4350 unit=rpm
